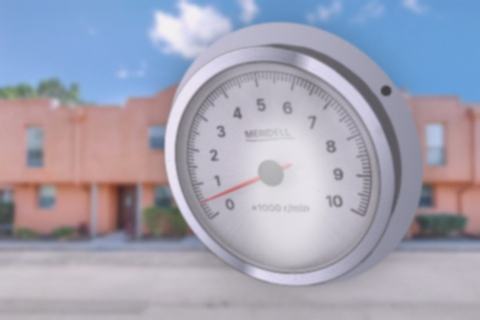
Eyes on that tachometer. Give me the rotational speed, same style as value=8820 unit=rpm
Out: value=500 unit=rpm
